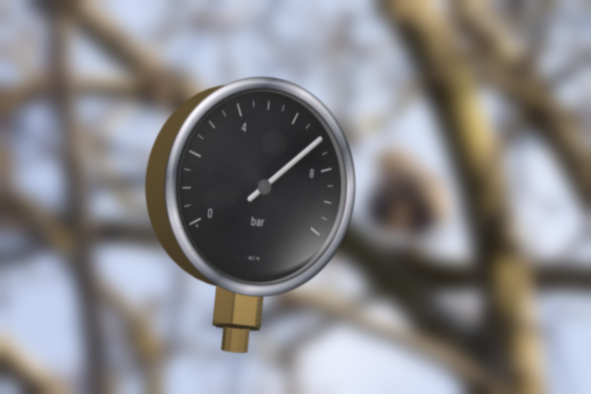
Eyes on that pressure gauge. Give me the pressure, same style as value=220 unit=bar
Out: value=7 unit=bar
